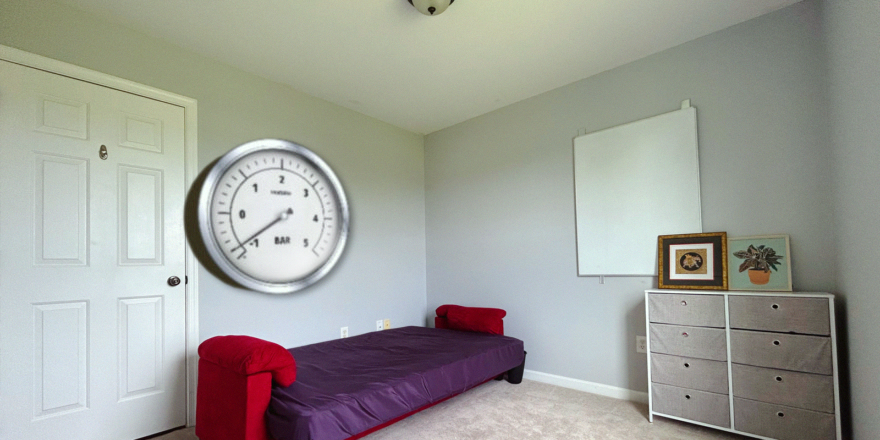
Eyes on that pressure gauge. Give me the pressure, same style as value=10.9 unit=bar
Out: value=-0.8 unit=bar
